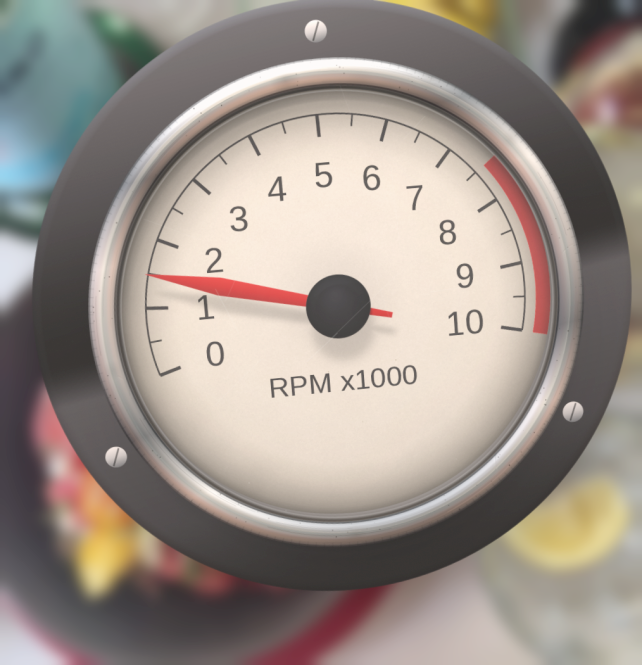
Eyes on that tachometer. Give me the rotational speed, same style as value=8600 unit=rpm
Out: value=1500 unit=rpm
